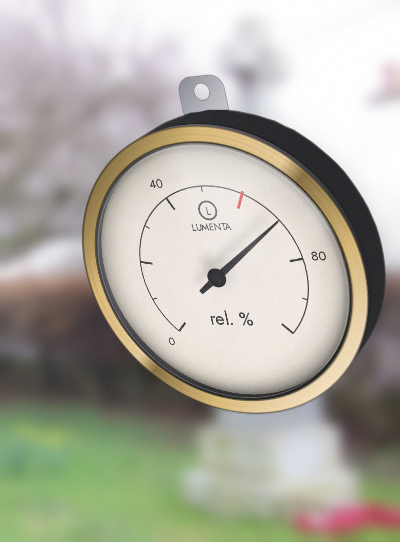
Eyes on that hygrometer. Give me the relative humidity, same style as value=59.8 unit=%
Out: value=70 unit=%
